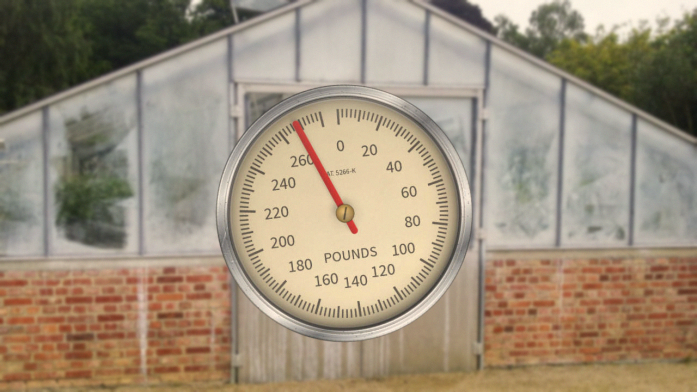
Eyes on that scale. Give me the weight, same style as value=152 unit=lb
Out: value=268 unit=lb
